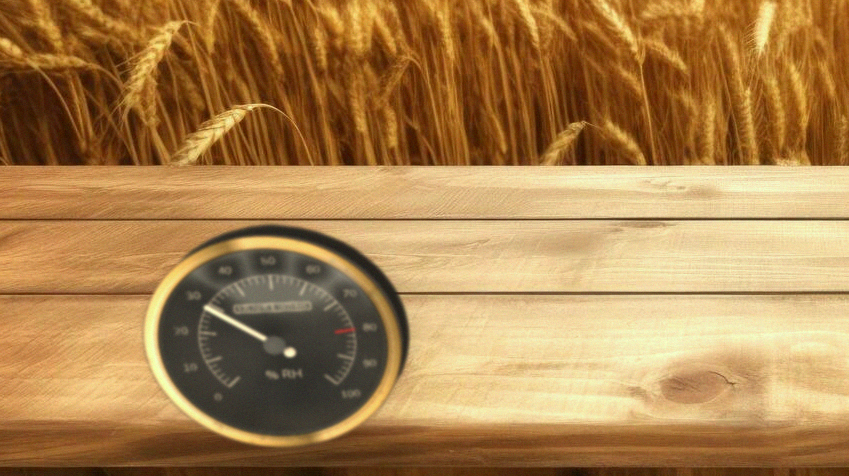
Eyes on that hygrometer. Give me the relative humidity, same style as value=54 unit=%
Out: value=30 unit=%
